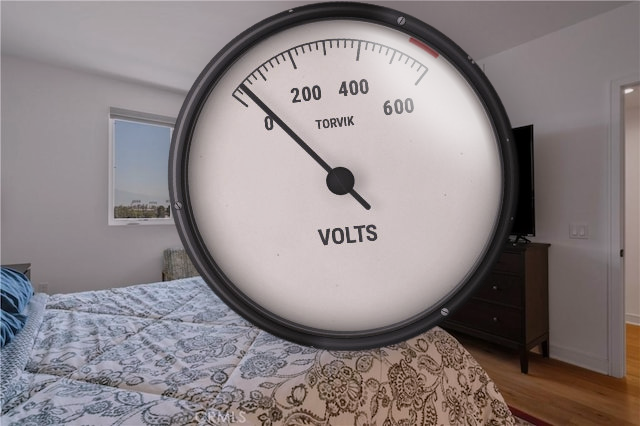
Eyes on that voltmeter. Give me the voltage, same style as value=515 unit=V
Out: value=40 unit=V
